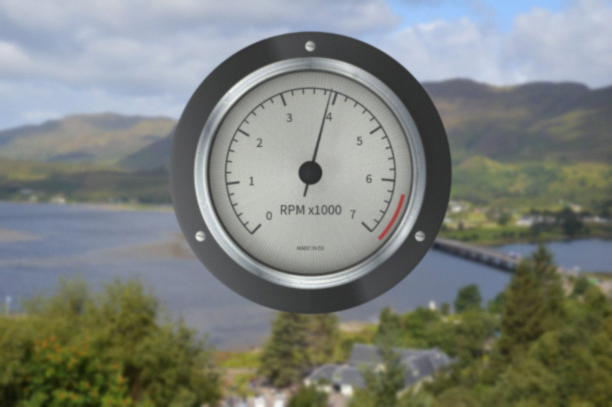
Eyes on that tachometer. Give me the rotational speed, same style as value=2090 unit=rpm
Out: value=3900 unit=rpm
